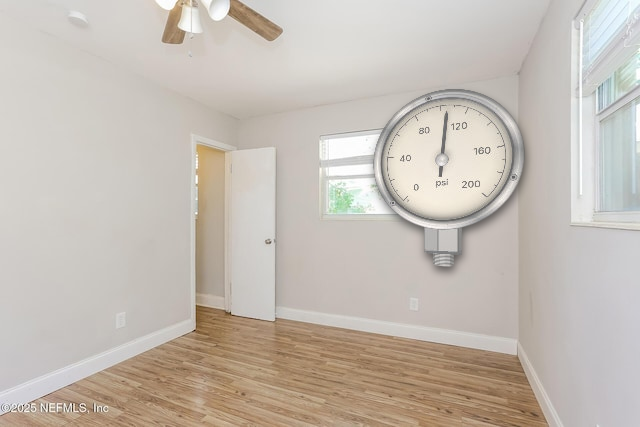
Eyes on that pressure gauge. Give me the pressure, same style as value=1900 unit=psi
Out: value=105 unit=psi
